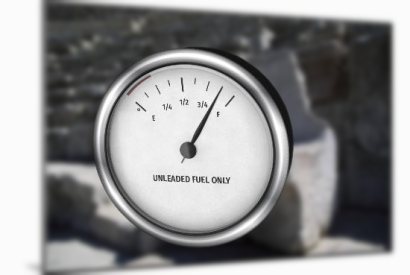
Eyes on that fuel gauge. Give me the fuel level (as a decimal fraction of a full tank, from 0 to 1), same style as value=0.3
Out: value=0.875
